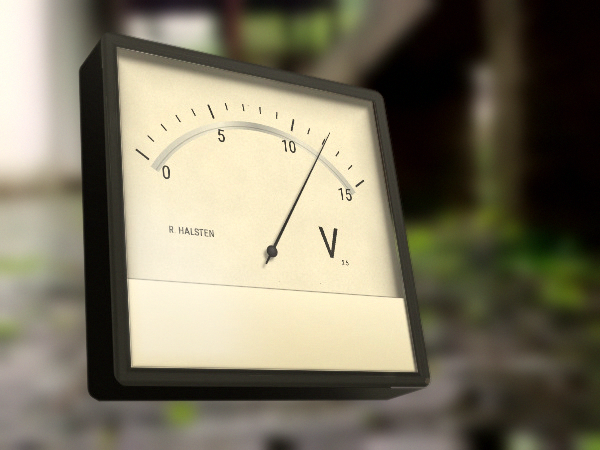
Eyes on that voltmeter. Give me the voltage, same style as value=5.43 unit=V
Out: value=12 unit=V
